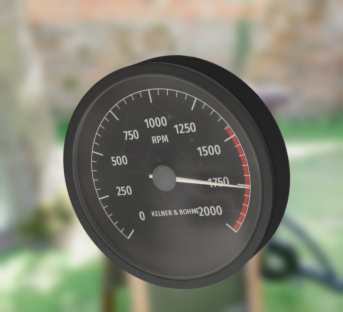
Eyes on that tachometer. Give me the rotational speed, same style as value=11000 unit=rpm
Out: value=1750 unit=rpm
